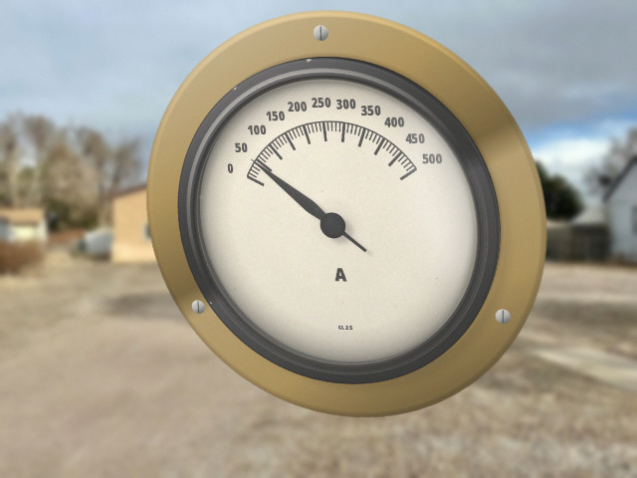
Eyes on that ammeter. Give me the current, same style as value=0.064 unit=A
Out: value=50 unit=A
